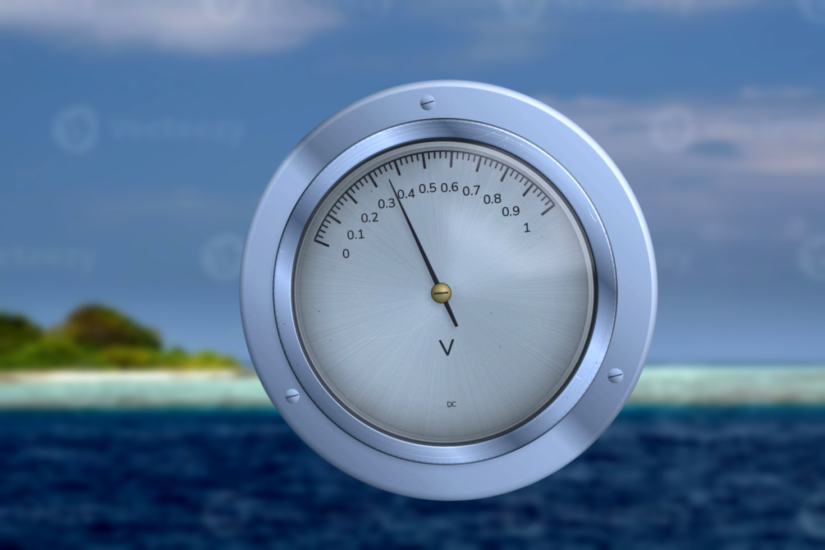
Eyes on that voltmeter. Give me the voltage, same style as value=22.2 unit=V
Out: value=0.36 unit=V
